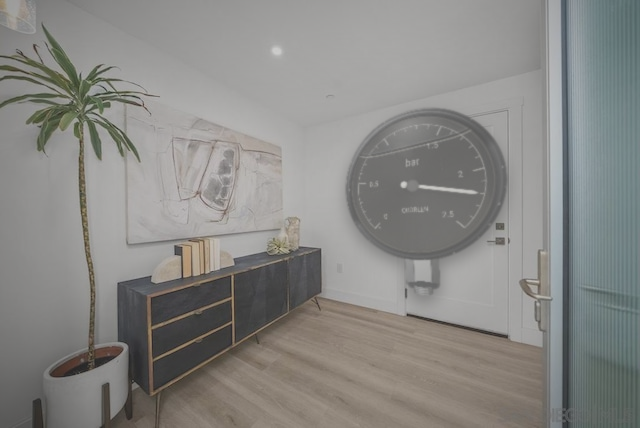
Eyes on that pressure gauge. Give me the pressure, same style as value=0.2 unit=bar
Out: value=2.2 unit=bar
